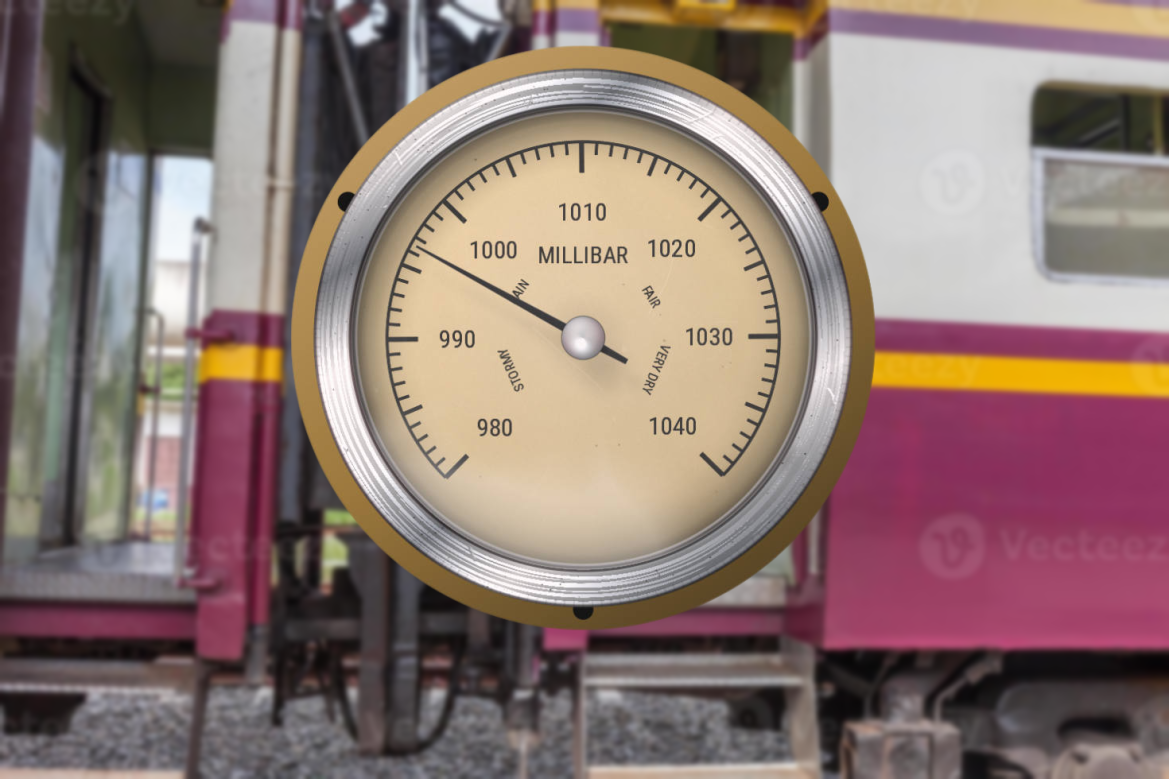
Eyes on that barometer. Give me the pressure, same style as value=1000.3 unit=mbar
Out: value=996.5 unit=mbar
